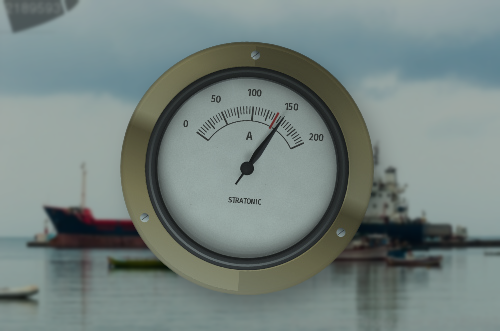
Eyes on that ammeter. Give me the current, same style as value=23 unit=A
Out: value=150 unit=A
